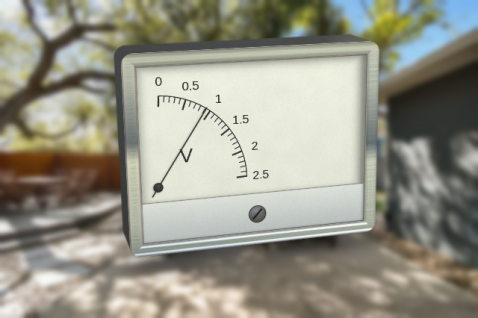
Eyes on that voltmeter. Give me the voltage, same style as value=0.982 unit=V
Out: value=0.9 unit=V
